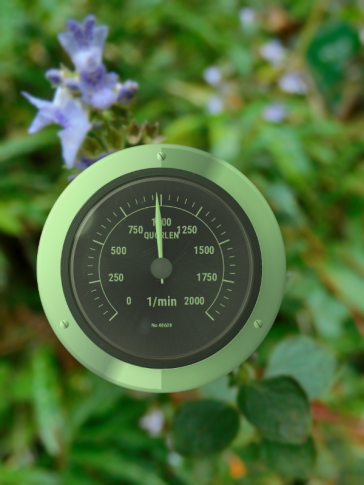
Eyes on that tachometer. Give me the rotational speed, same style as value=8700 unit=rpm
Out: value=975 unit=rpm
